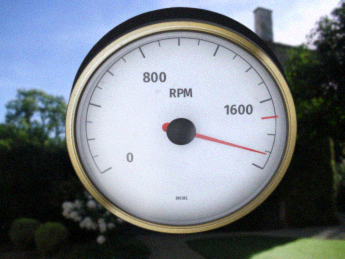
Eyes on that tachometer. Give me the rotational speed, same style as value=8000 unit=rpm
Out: value=1900 unit=rpm
